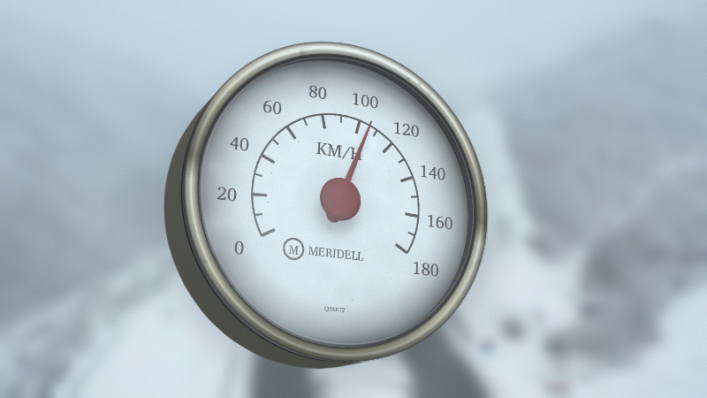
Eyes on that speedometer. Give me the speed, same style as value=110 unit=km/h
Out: value=105 unit=km/h
